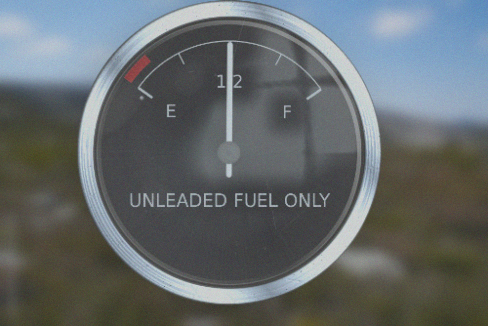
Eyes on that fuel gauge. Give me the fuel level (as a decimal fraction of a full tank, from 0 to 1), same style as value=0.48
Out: value=0.5
